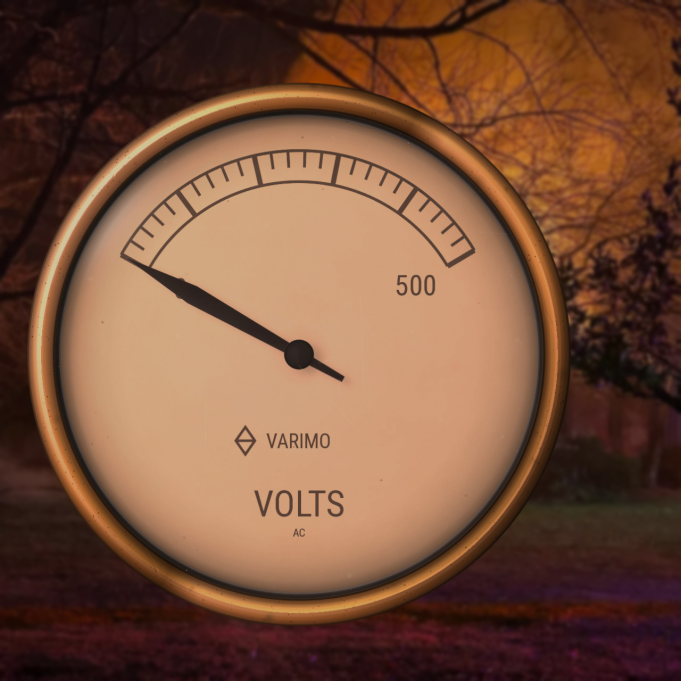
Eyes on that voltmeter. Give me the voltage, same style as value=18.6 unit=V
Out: value=0 unit=V
